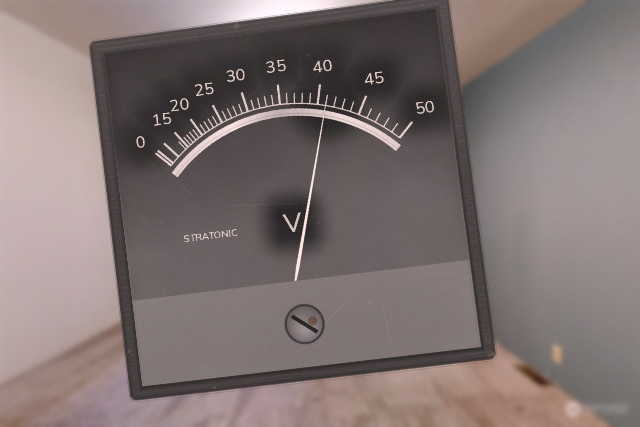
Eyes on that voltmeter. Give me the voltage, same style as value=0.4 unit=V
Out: value=41 unit=V
